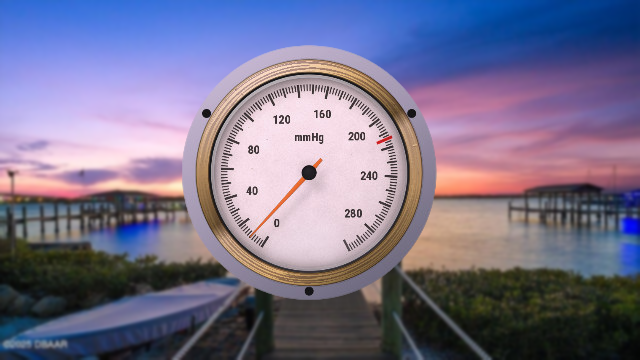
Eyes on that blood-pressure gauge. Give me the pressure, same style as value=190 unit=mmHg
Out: value=10 unit=mmHg
